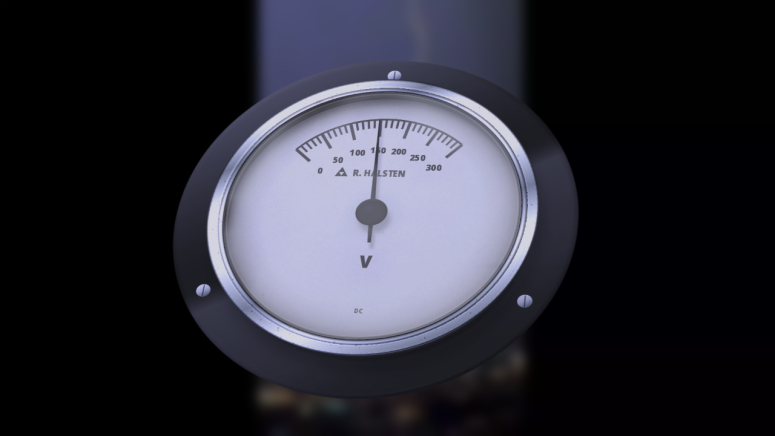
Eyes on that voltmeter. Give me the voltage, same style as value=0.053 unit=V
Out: value=150 unit=V
